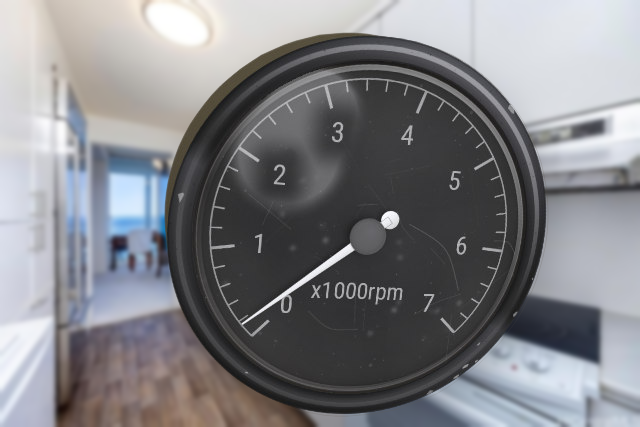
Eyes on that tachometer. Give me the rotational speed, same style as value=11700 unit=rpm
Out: value=200 unit=rpm
